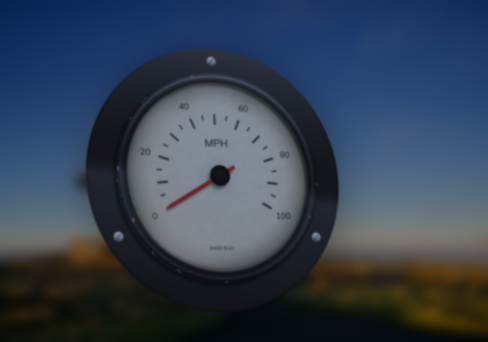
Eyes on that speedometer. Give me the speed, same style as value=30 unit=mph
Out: value=0 unit=mph
